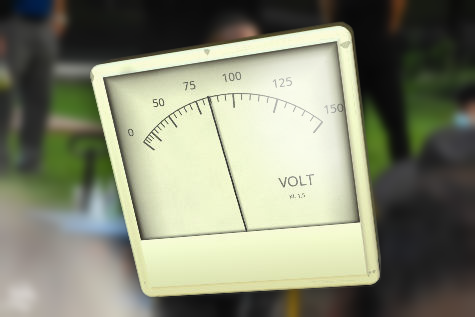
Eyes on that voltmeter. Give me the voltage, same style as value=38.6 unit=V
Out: value=85 unit=V
